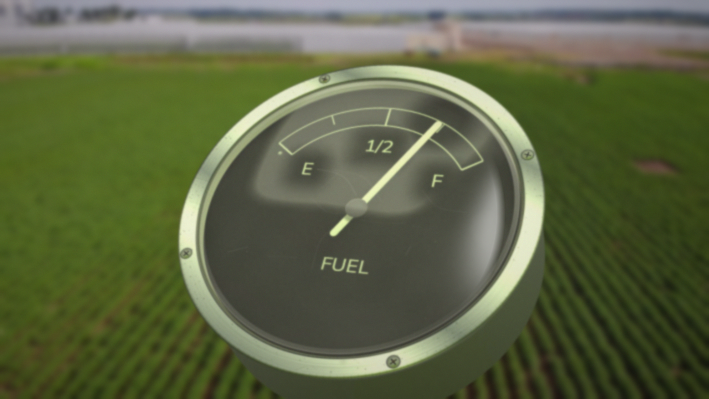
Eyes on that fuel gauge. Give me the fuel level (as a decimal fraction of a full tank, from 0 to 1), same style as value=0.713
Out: value=0.75
